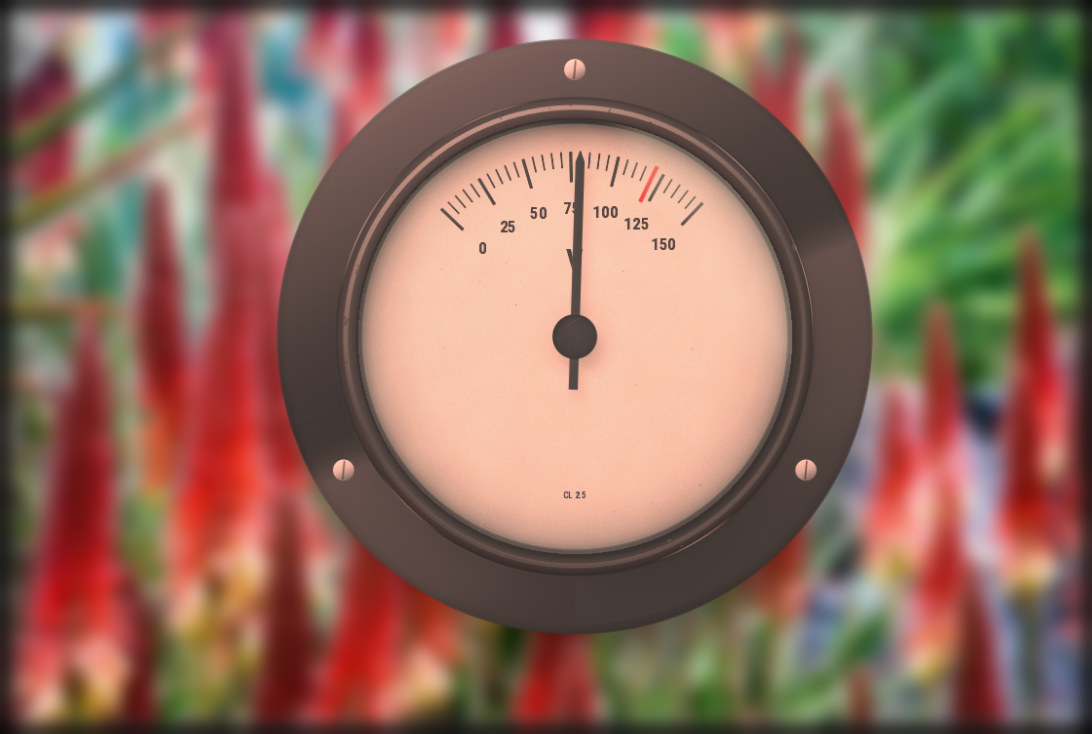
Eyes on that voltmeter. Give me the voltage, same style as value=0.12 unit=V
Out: value=80 unit=V
